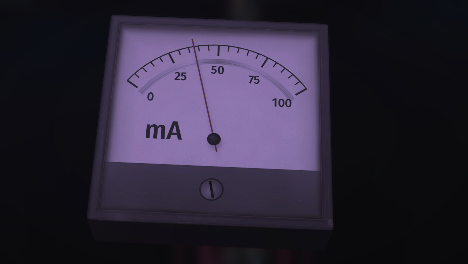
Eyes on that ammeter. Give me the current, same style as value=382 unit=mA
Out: value=37.5 unit=mA
